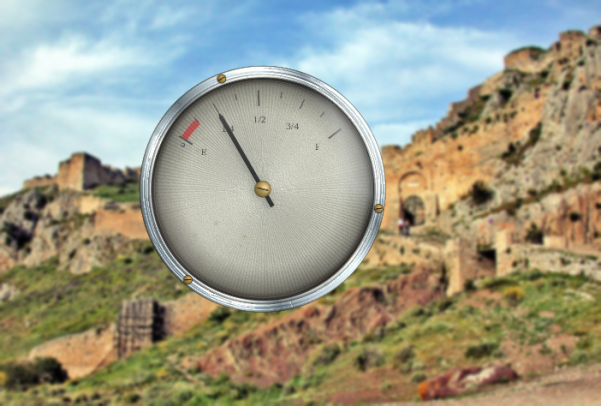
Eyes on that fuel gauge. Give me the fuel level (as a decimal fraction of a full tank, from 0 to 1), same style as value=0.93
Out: value=0.25
